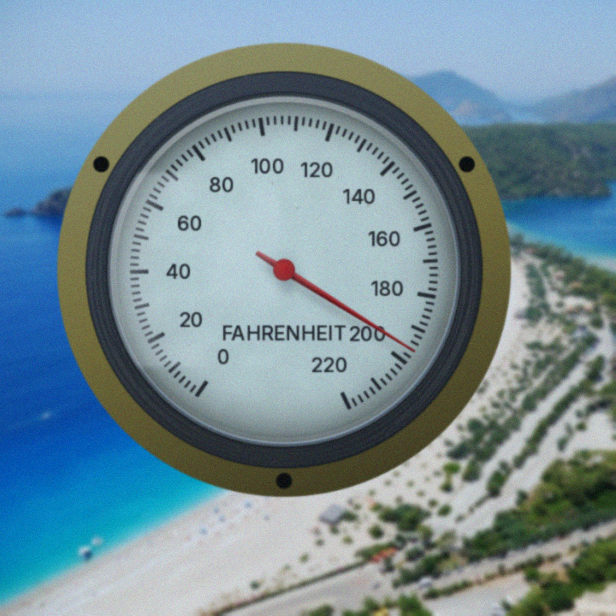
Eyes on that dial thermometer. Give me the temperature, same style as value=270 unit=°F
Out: value=196 unit=°F
